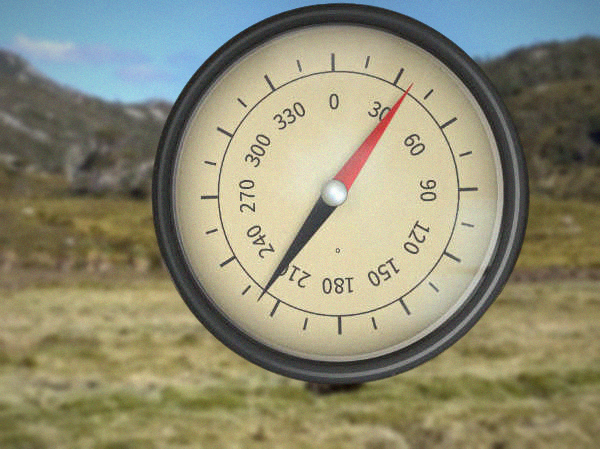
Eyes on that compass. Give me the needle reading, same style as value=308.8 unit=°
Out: value=37.5 unit=°
